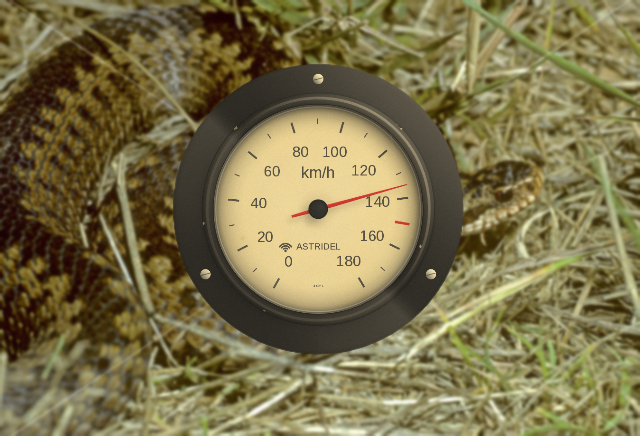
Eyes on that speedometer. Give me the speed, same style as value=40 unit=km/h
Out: value=135 unit=km/h
